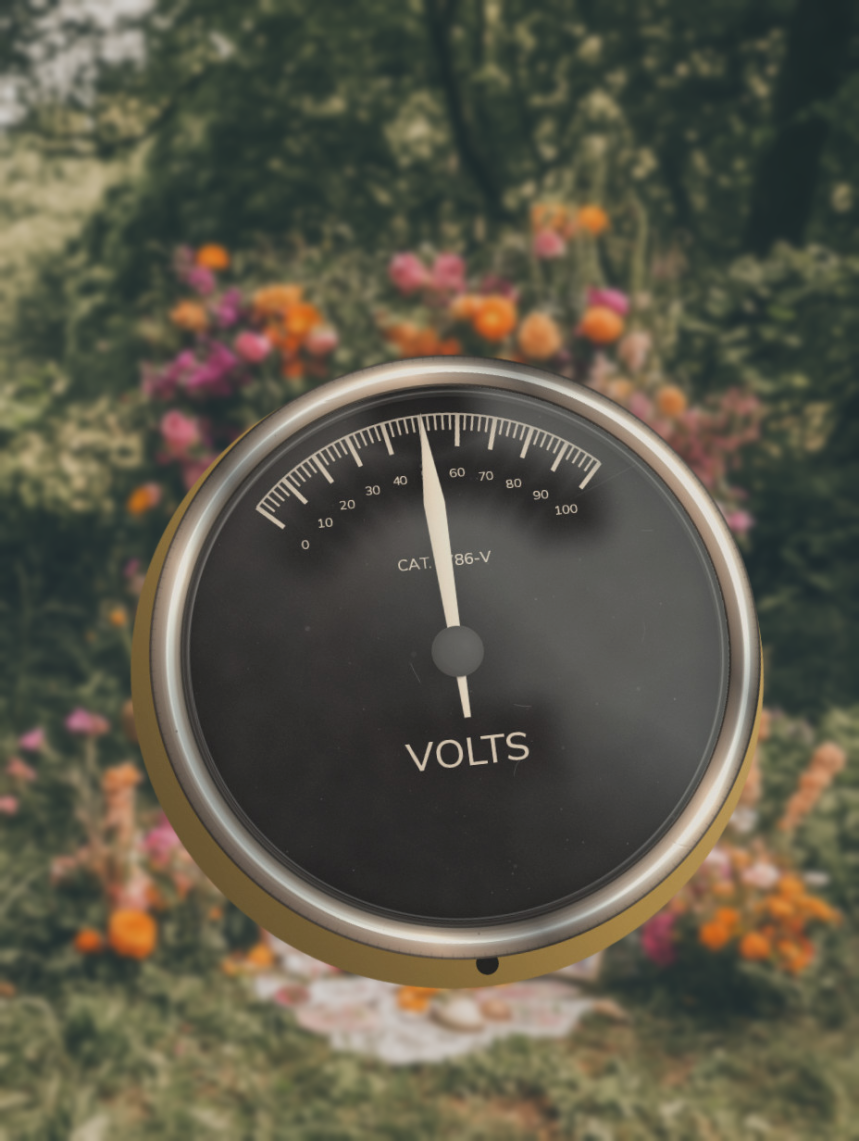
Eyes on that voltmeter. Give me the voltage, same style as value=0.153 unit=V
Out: value=50 unit=V
